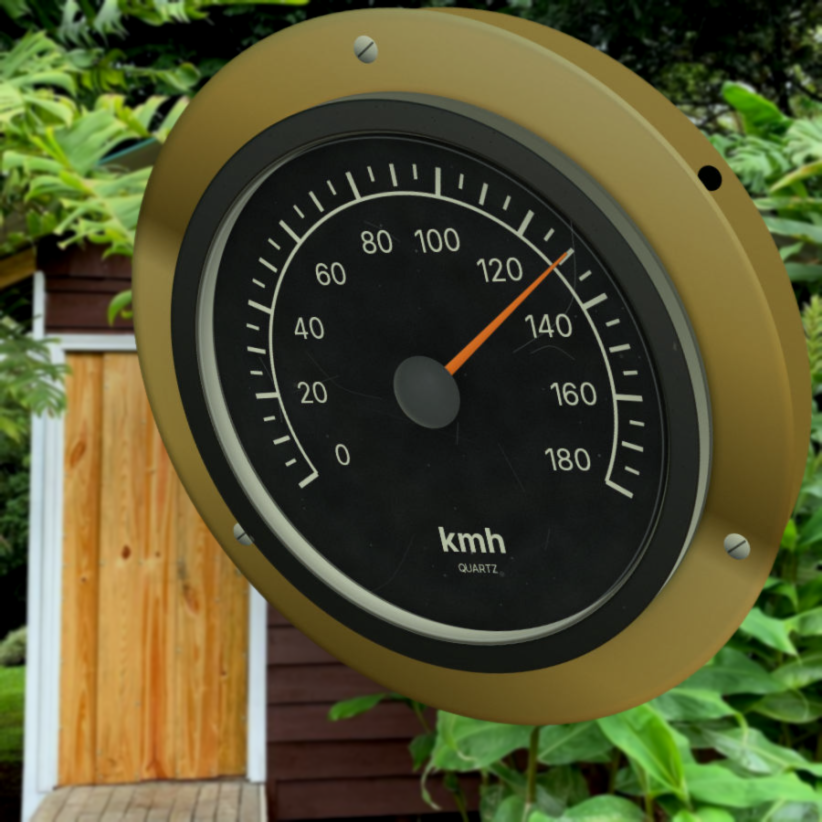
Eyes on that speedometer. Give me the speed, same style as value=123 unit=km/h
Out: value=130 unit=km/h
